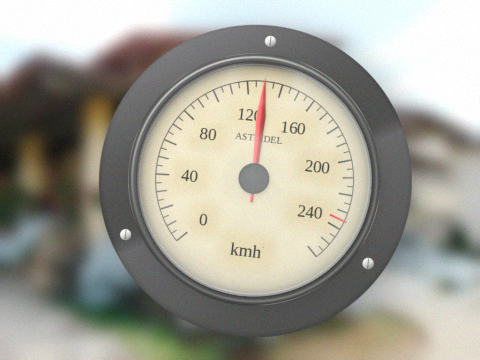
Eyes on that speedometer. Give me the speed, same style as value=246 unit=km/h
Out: value=130 unit=km/h
